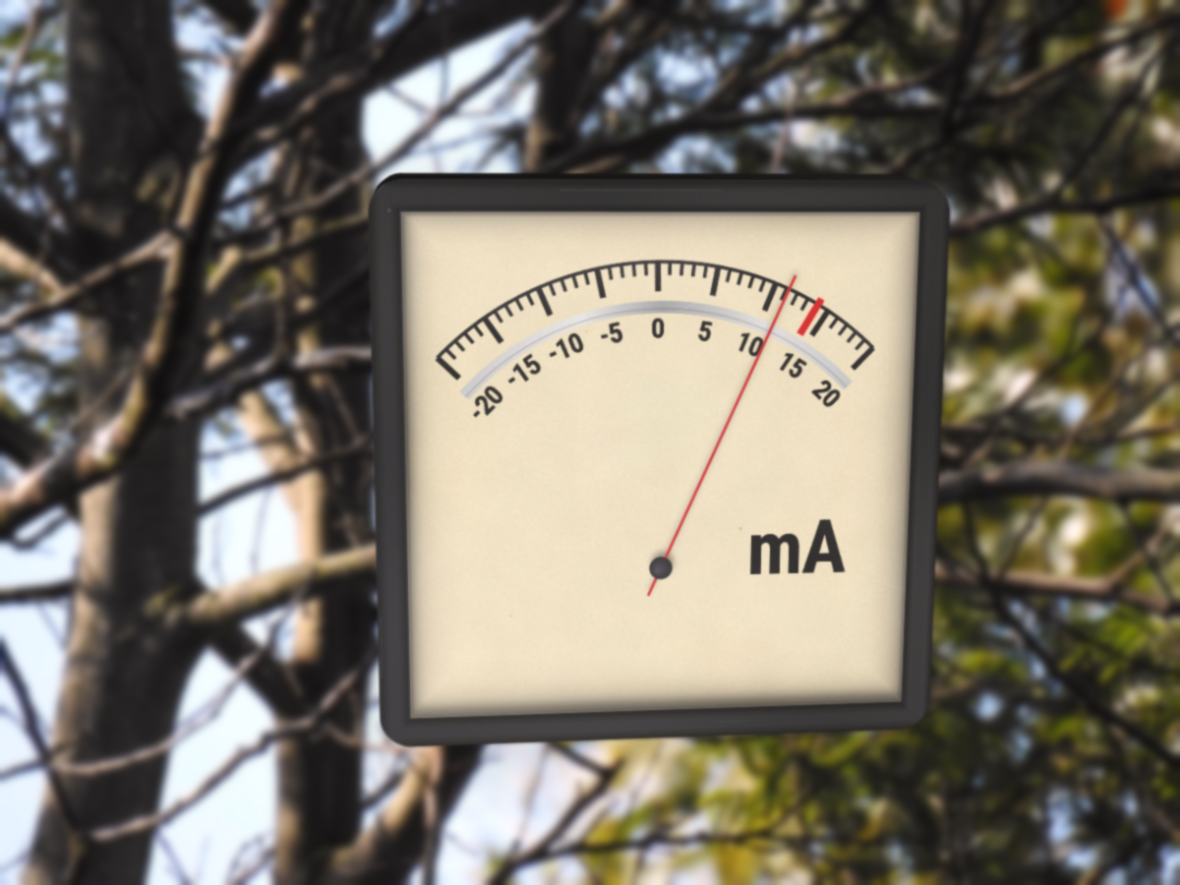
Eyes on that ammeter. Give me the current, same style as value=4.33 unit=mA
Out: value=11 unit=mA
